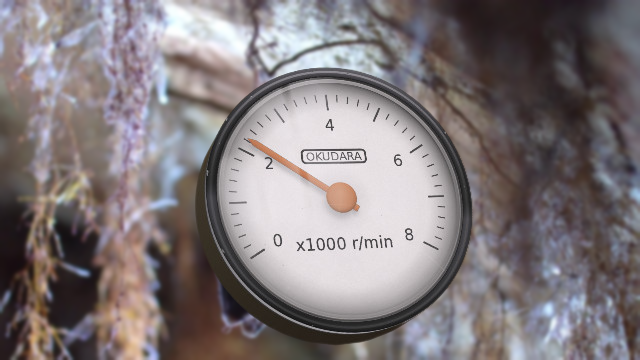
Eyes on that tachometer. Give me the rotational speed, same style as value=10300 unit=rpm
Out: value=2200 unit=rpm
